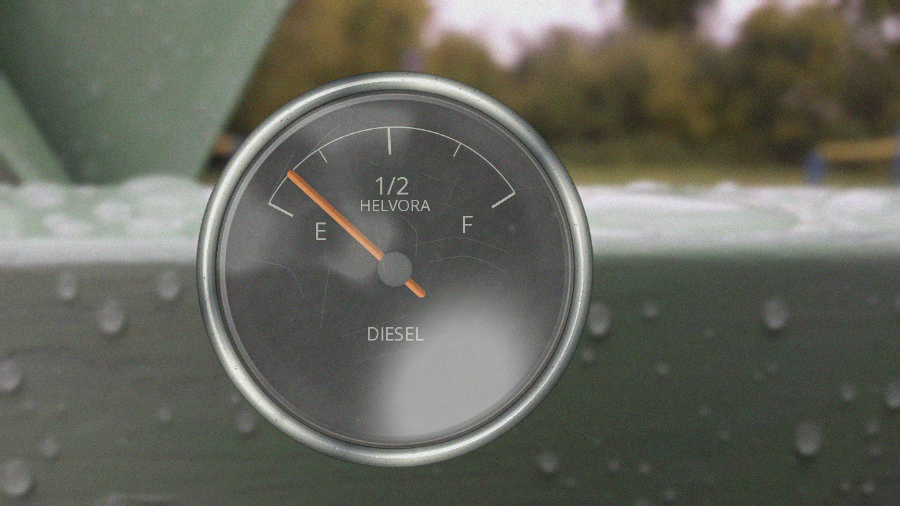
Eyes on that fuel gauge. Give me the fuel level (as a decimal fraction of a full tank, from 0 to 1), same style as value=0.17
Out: value=0.125
